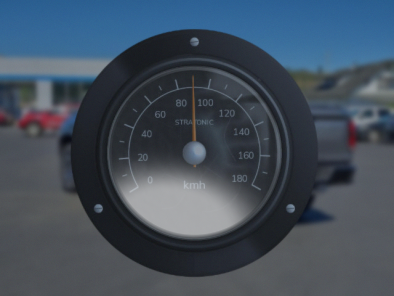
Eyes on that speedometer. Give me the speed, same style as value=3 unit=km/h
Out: value=90 unit=km/h
